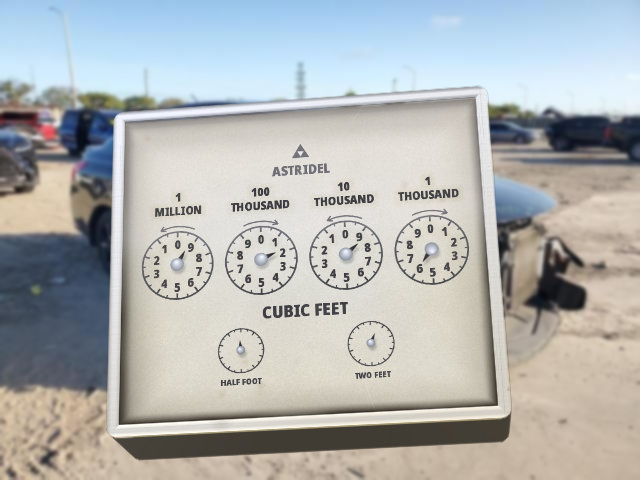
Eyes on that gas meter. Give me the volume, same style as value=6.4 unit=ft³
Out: value=918600 unit=ft³
